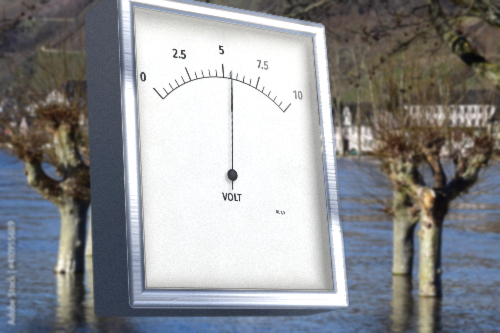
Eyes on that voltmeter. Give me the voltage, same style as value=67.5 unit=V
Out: value=5.5 unit=V
